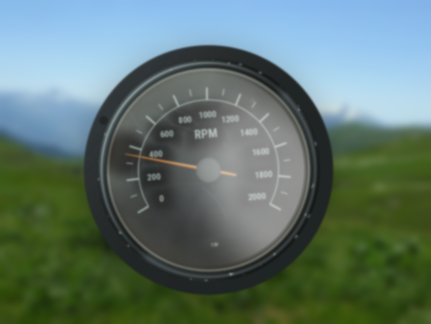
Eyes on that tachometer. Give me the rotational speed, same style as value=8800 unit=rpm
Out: value=350 unit=rpm
